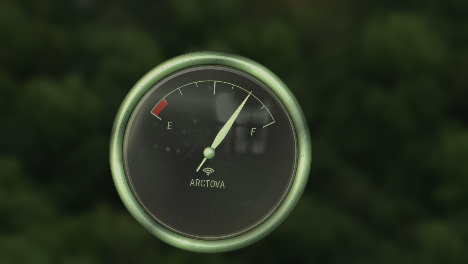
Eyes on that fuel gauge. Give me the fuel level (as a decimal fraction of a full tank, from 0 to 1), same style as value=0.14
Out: value=0.75
